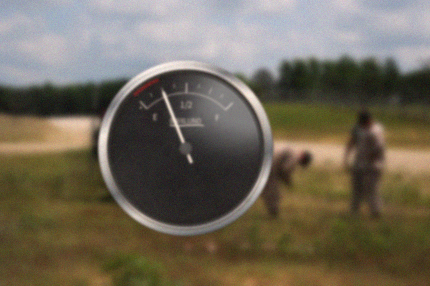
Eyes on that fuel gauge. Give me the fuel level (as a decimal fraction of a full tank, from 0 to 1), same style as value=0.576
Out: value=0.25
